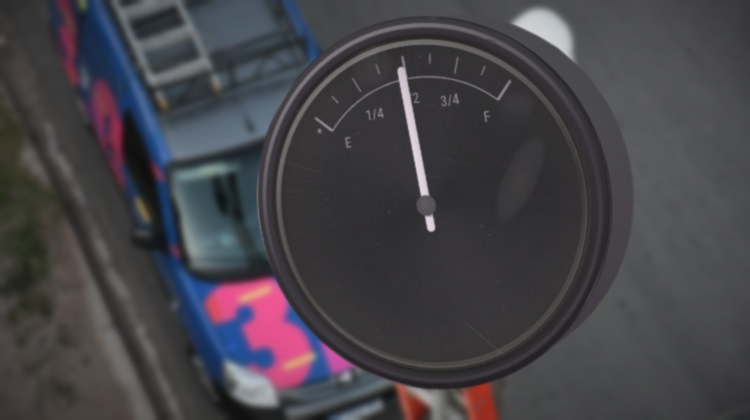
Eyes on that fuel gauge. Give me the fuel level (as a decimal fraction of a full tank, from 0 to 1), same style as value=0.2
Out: value=0.5
